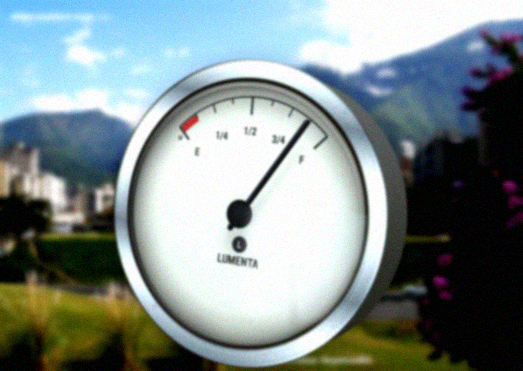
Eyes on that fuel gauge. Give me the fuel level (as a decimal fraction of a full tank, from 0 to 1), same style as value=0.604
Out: value=0.875
